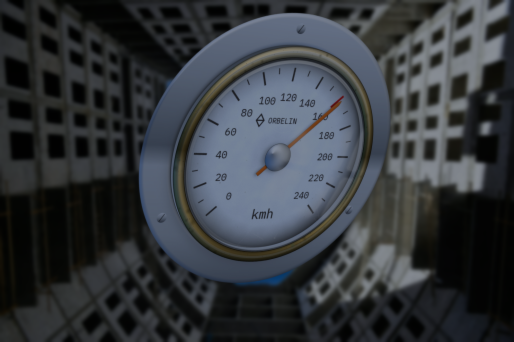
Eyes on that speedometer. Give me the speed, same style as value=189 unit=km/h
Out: value=160 unit=km/h
